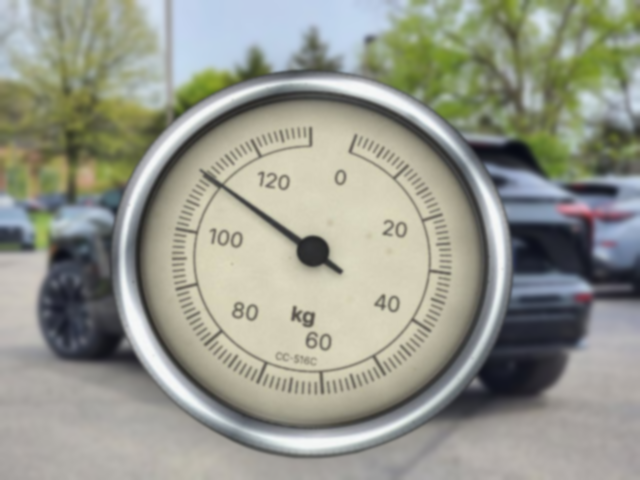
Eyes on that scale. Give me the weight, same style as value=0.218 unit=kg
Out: value=110 unit=kg
